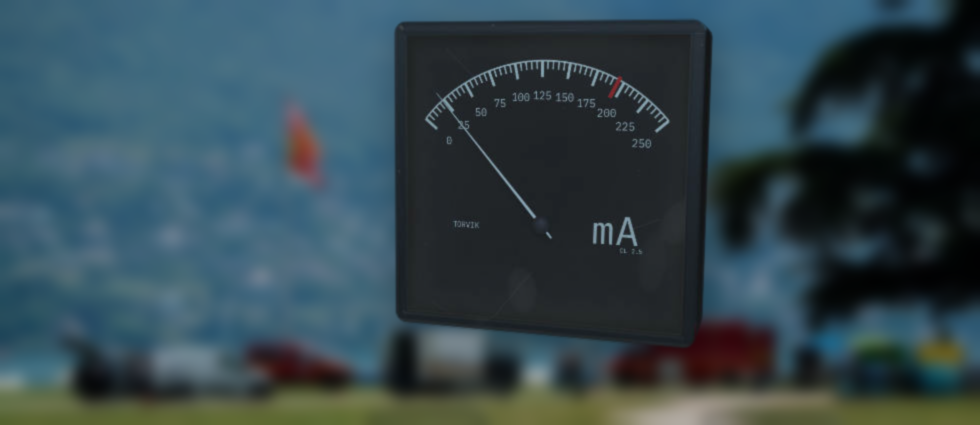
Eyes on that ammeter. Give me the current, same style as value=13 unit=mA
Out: value=25 unit=mA
